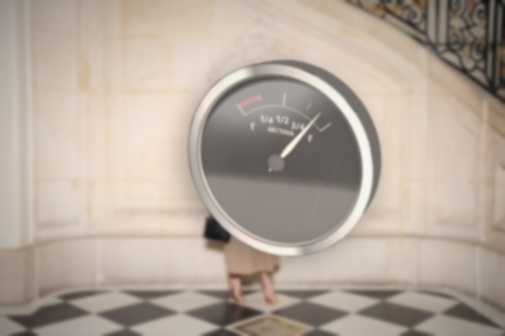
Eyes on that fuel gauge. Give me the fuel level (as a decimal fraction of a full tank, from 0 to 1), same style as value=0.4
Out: value=0.875
